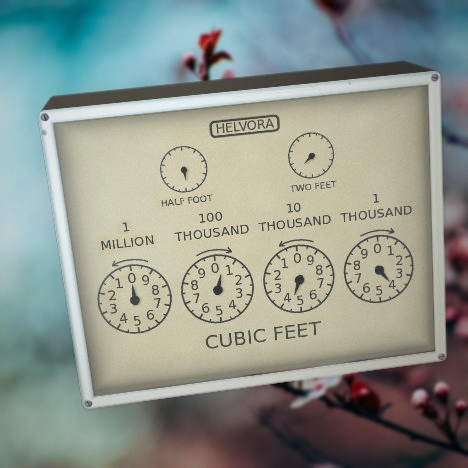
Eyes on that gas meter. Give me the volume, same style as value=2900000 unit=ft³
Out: value=4400 unit=ft³
